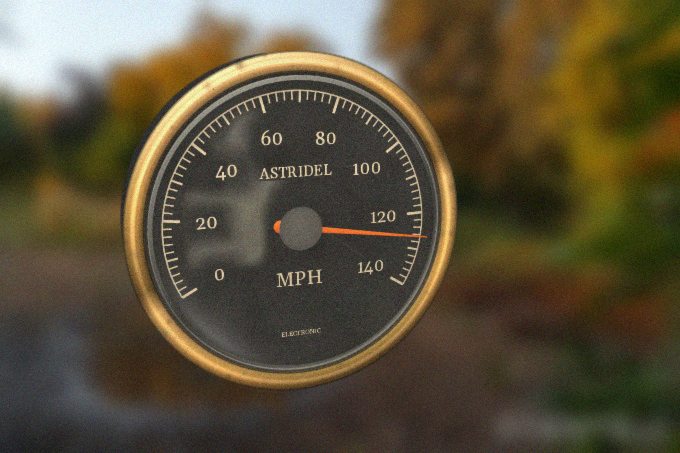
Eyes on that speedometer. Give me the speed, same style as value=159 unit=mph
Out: value=126 unit=mph
